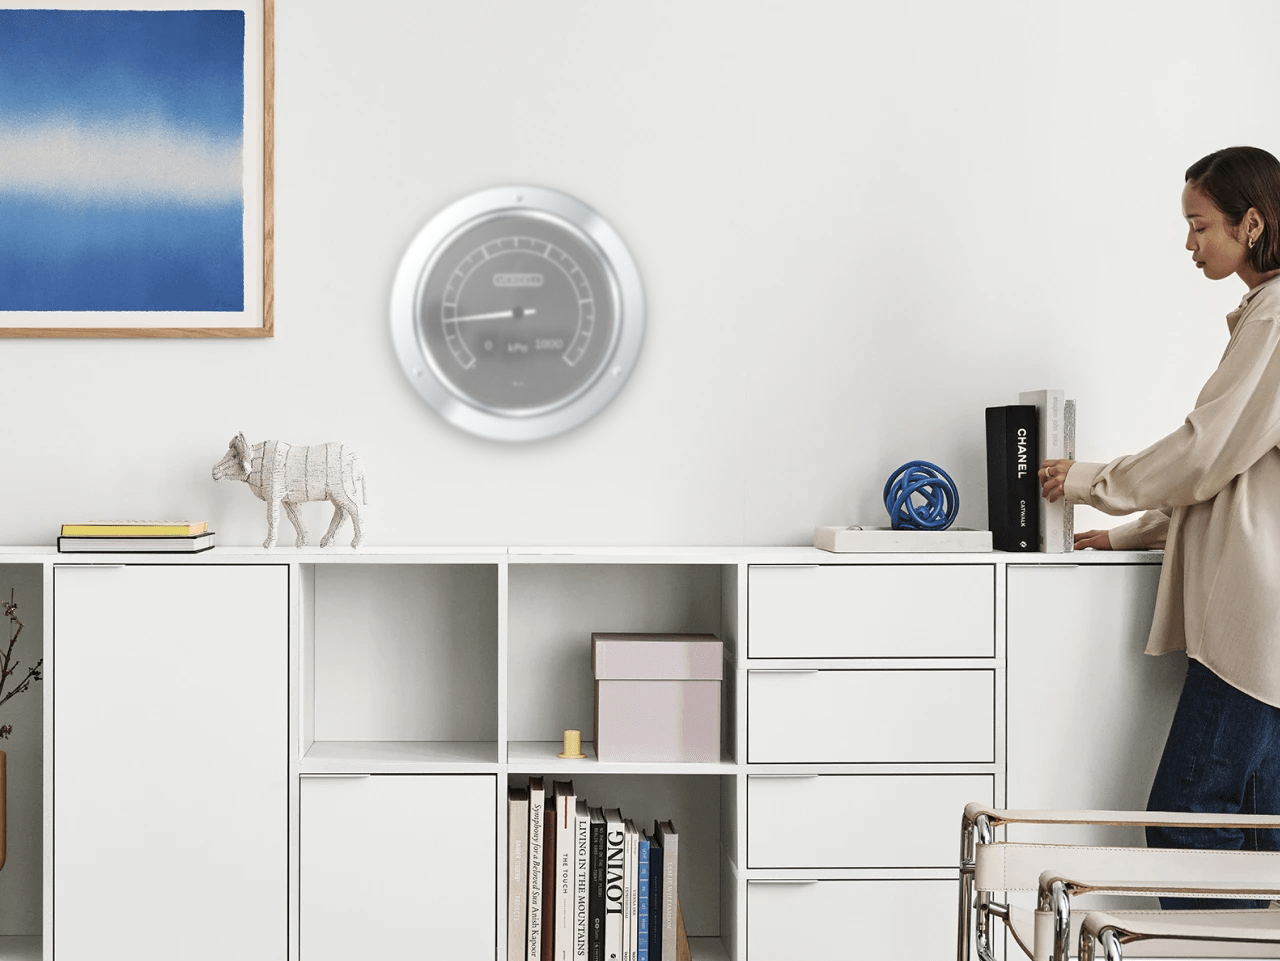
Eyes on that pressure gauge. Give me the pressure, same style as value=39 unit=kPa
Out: value=150 unit=kPa
